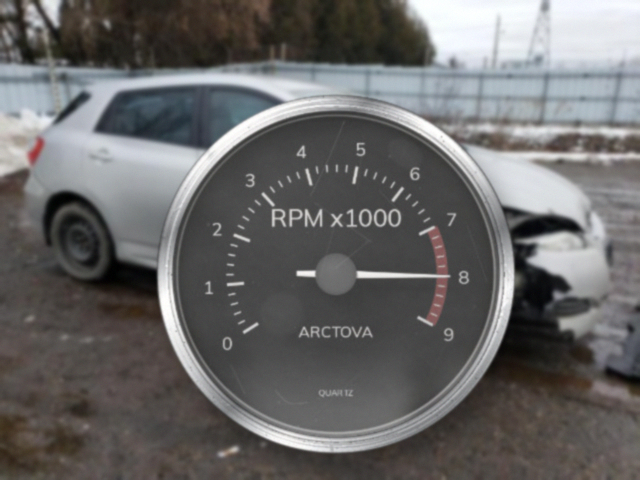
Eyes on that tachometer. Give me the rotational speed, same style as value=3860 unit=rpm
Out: value=8000 unit=rpm
